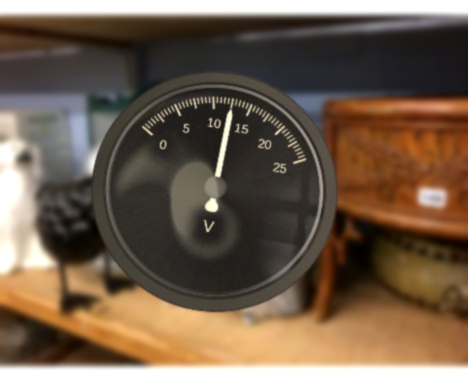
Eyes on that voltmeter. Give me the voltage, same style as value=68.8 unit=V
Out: value=12.5 unit=V
